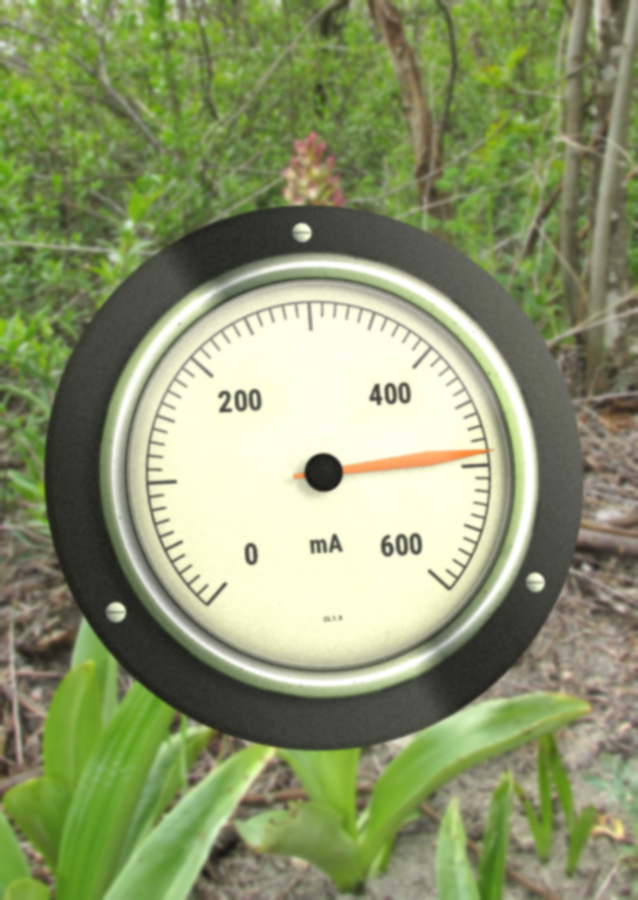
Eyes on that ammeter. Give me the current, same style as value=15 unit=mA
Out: value=490 unit=mA
